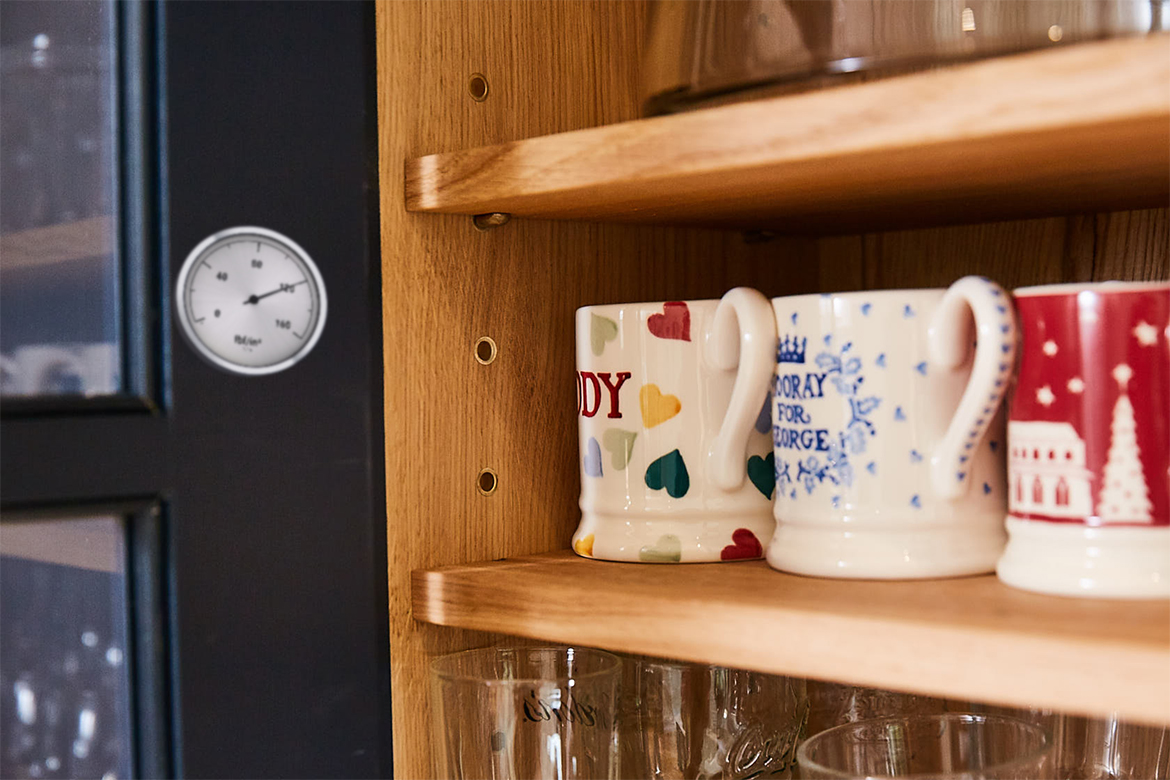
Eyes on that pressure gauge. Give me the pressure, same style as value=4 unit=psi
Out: value=120 unit=psi
